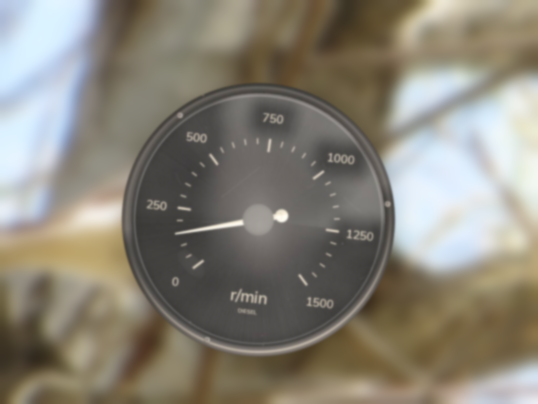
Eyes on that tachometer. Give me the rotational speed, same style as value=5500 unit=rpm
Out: value=150 unit=rpm
